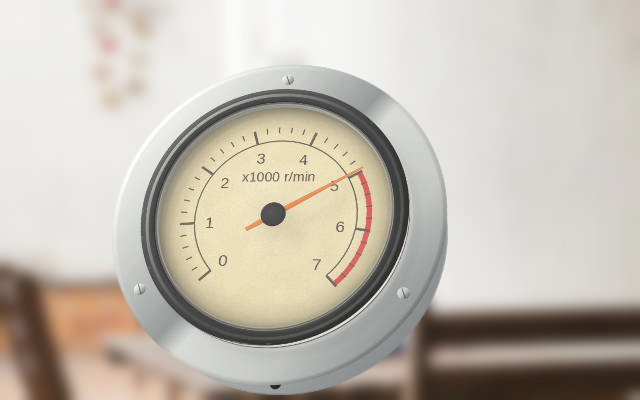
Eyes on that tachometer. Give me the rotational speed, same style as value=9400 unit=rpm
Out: value=5000 unit=rpm
